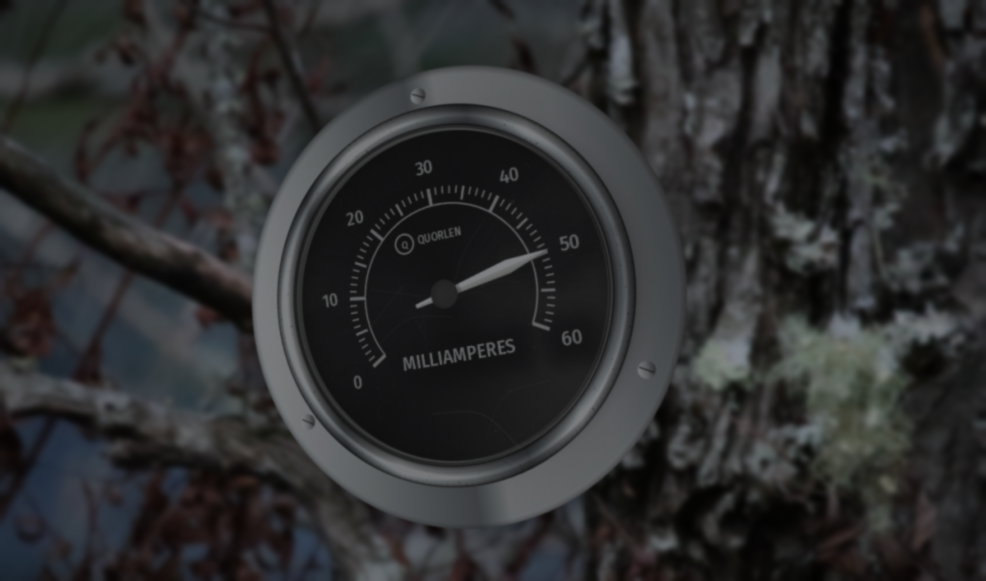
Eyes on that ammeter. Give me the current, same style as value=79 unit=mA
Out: value=50 unit=mA
